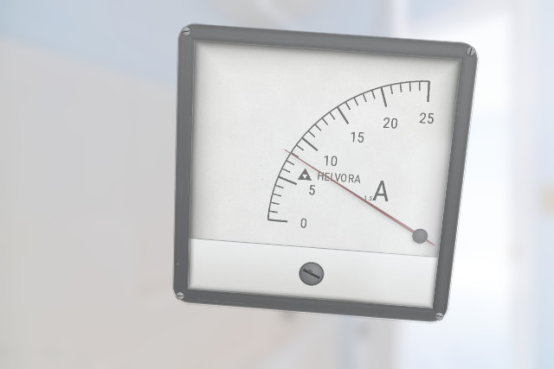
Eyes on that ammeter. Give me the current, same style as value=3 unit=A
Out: value=8 unit=A
